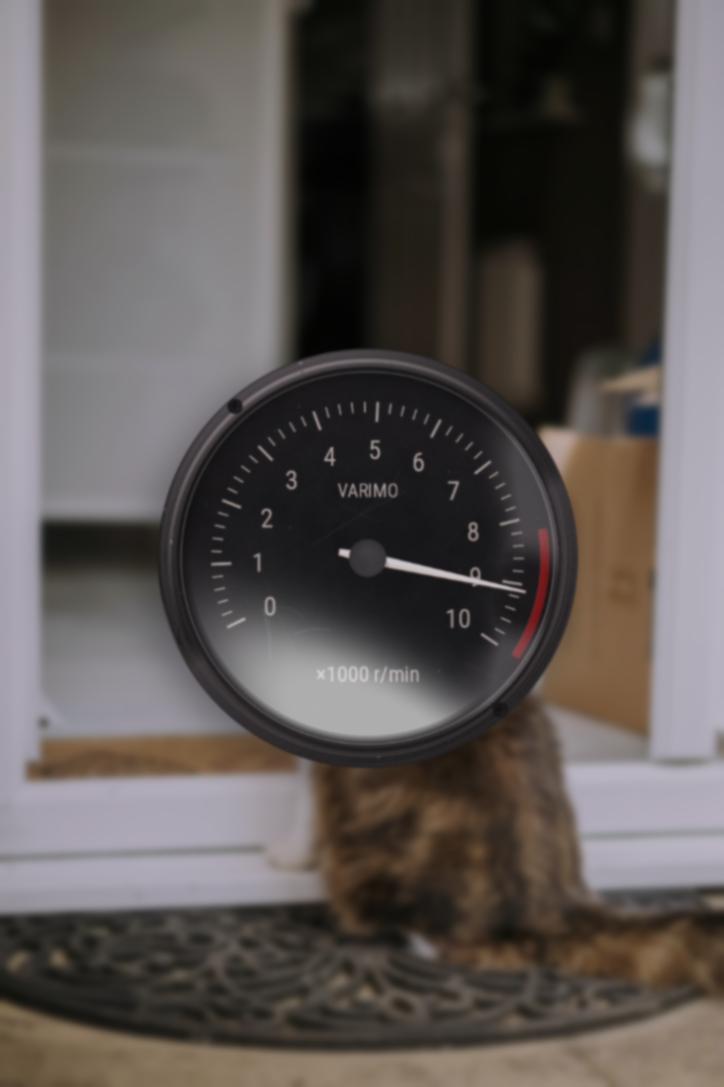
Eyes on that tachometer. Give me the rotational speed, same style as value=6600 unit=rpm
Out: value=9100 unit=rpm
